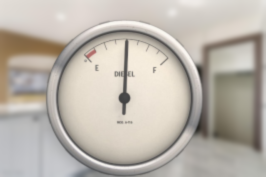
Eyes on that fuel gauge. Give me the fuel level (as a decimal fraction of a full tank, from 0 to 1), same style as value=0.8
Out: value=0.5
